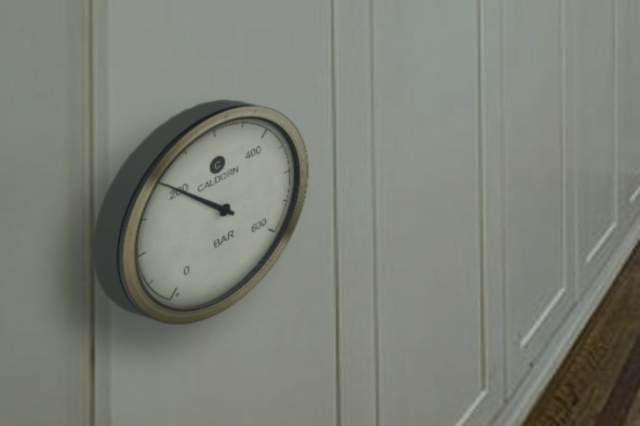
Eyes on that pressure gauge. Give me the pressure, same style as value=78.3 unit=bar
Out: value=200 unit=bar
